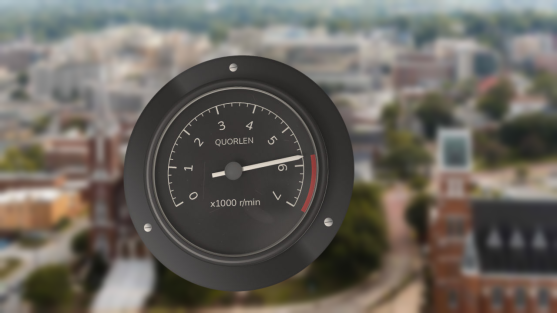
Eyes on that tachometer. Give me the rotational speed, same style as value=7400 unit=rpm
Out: value=5800 unit=rpm
